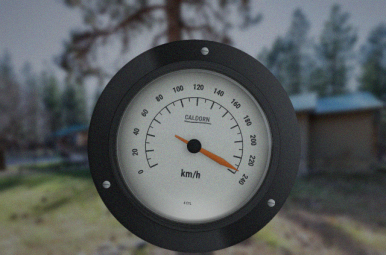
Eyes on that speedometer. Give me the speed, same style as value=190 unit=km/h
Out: value=235 unit=km/h
